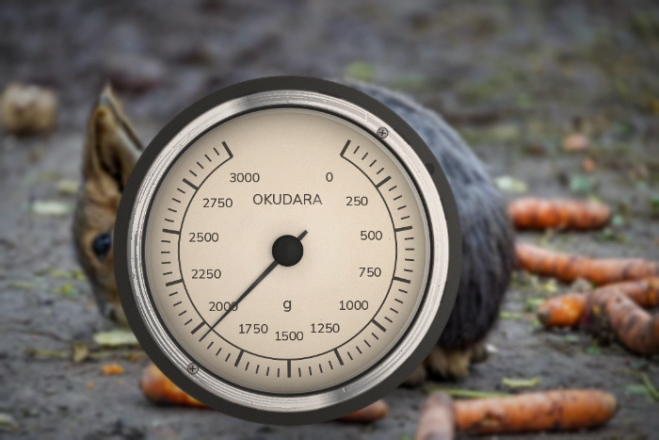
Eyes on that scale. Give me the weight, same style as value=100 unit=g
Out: value=1950 unit=g
